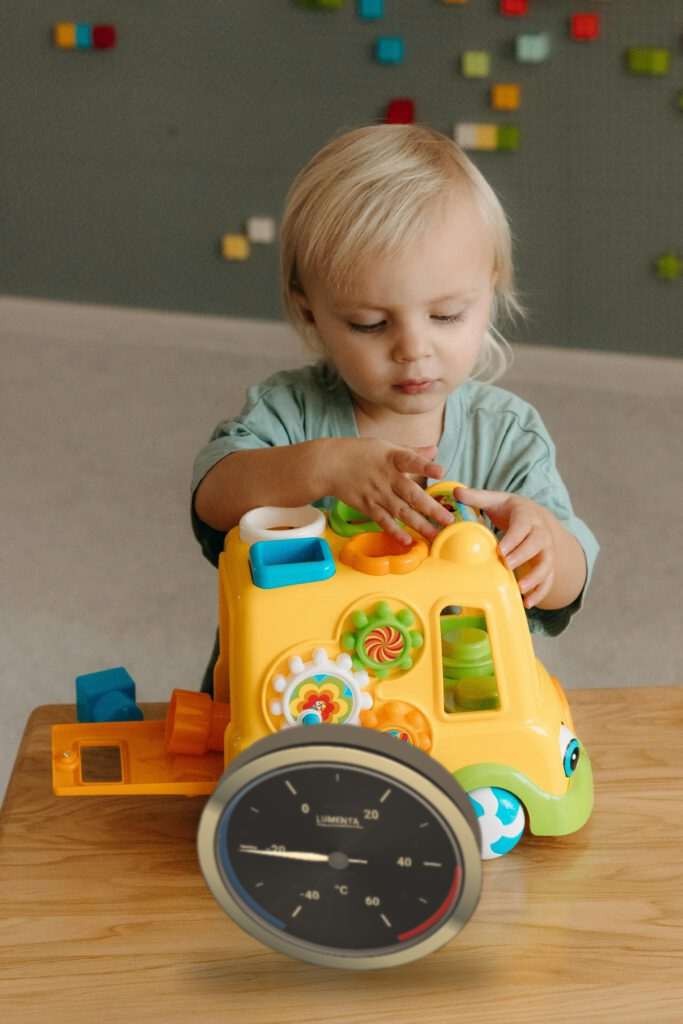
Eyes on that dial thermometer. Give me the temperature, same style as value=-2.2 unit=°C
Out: value=-20 unit=°C
